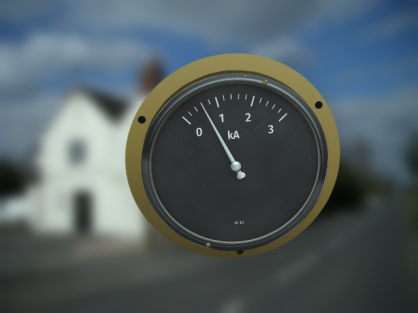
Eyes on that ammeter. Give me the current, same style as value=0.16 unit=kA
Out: value=0.6 unit=kA
